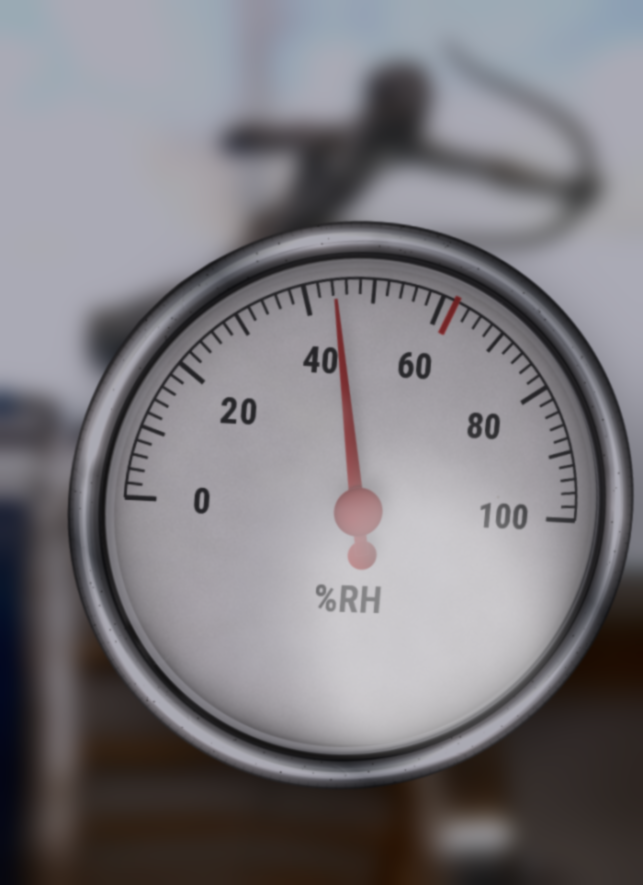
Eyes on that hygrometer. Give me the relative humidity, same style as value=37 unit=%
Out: value=44 unit=%
